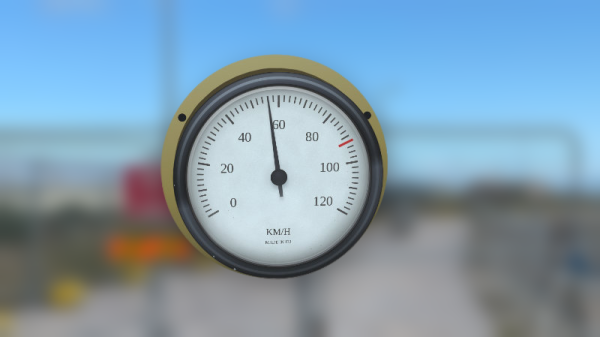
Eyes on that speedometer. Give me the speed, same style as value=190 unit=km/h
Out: value=56 unit=km/h
